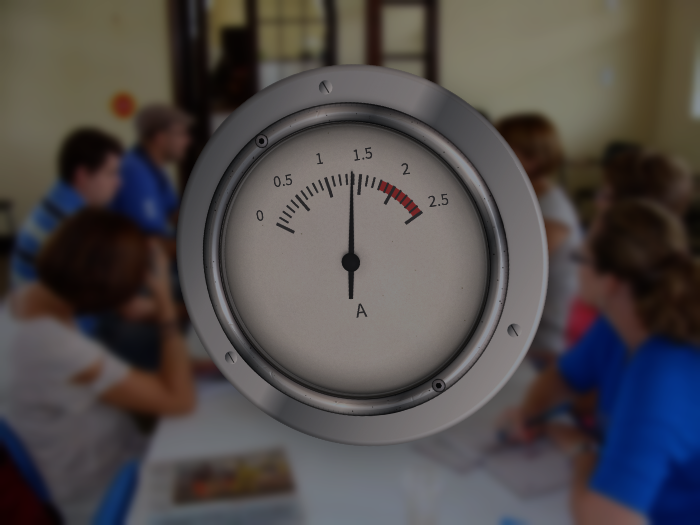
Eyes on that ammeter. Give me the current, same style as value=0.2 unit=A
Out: value=1.4 unit=A
